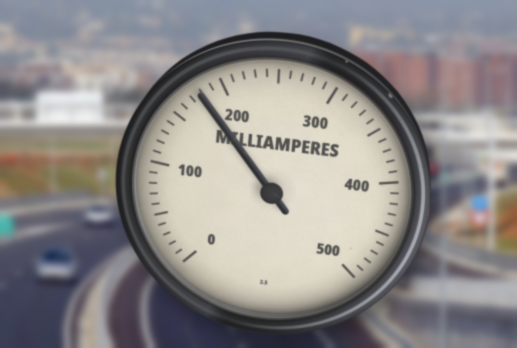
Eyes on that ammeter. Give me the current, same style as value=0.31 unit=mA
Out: value=180 unit=mA
